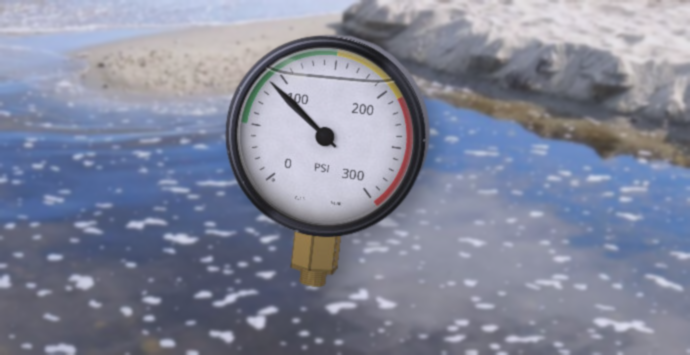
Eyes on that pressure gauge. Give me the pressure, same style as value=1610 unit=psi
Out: value=90 unit=psi
